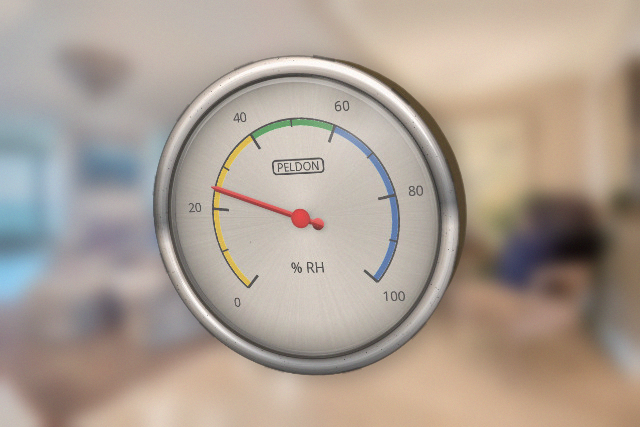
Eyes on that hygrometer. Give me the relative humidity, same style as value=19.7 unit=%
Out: value=25 unit=%
